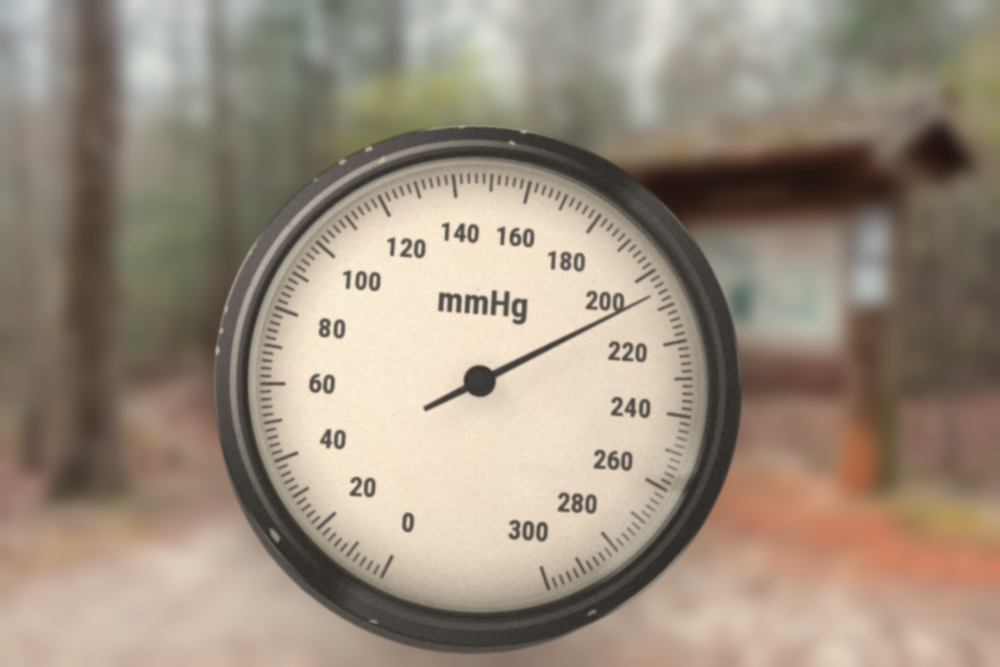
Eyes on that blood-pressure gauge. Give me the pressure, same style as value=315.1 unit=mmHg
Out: value=206 unit=mmHg
